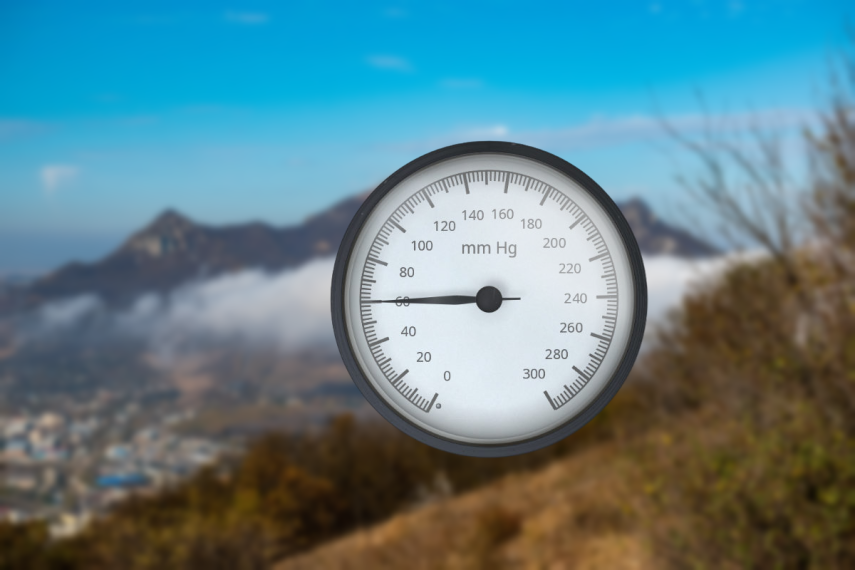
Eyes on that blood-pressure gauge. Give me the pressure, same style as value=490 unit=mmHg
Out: value=60 unit=mmHg
